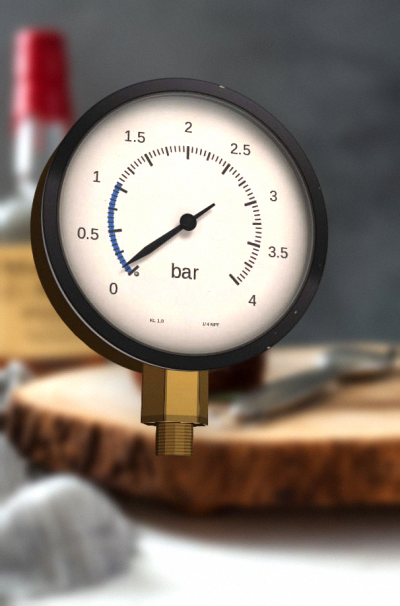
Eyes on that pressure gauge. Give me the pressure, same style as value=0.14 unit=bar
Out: value=0.1 unit=bar
